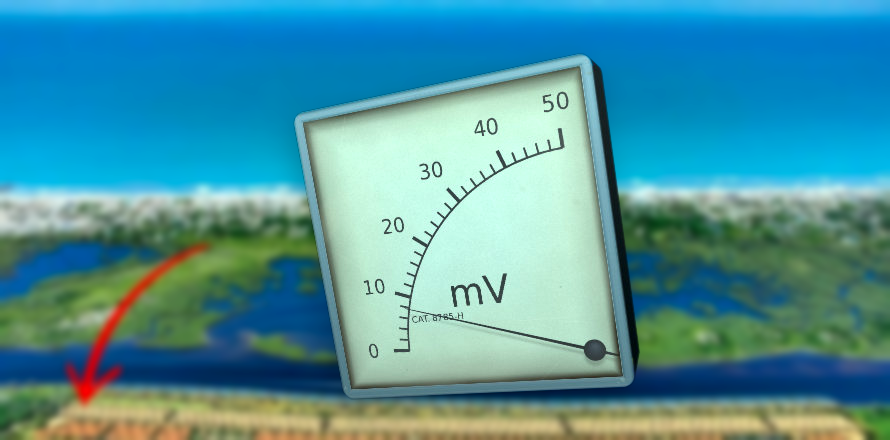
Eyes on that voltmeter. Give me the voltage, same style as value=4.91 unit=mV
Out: value=8 unit=mV
